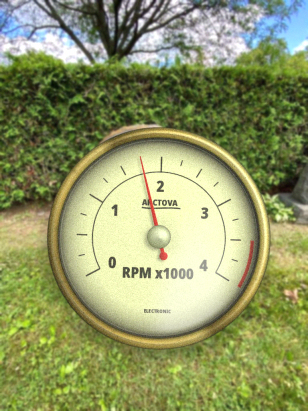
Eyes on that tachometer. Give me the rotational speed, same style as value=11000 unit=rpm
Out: value=1750 unit=rpm
